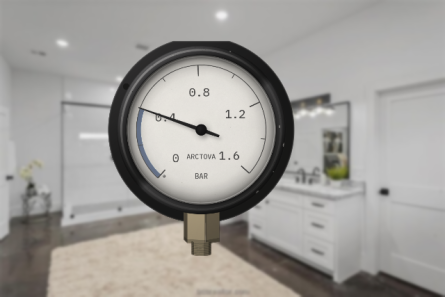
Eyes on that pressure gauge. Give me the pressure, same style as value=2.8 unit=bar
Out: value=0.4 unit=bar
